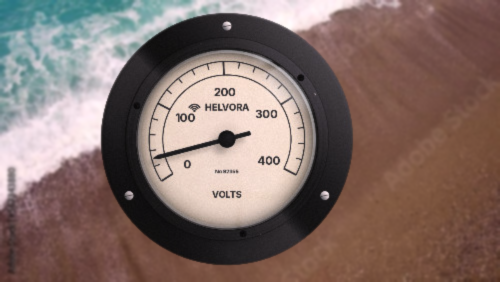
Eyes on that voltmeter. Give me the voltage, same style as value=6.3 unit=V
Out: value=30 unit=V
